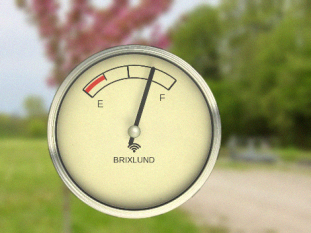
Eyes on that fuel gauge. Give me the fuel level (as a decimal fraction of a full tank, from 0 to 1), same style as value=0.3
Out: value=0.75
